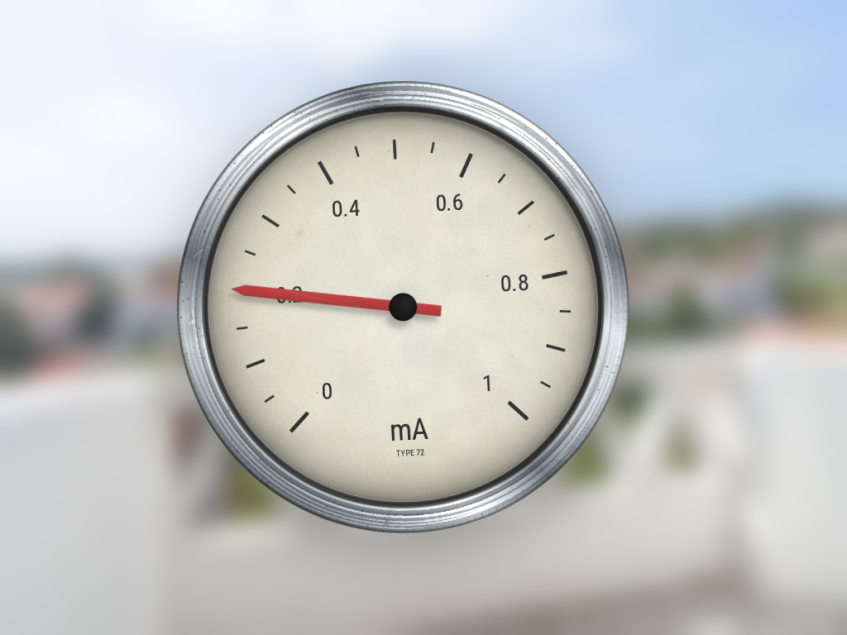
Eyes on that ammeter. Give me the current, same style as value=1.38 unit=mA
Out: value=0.2 unit=mA
